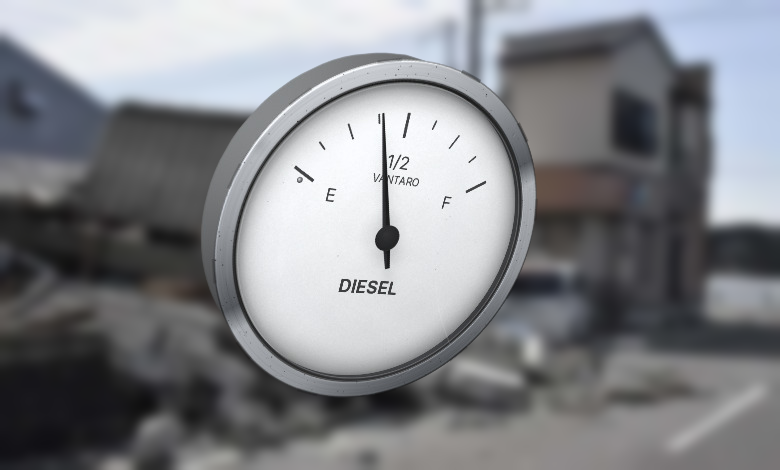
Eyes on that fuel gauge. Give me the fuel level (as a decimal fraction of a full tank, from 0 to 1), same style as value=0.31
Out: value=0.375
